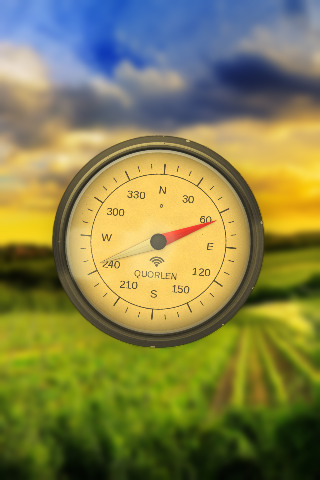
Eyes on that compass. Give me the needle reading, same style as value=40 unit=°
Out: value=65 unit=°
